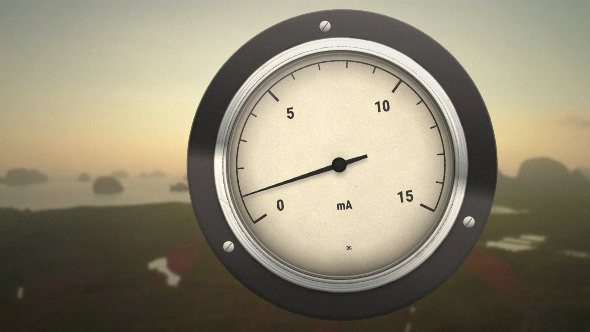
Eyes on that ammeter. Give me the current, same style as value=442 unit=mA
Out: value=1 unit=mA
